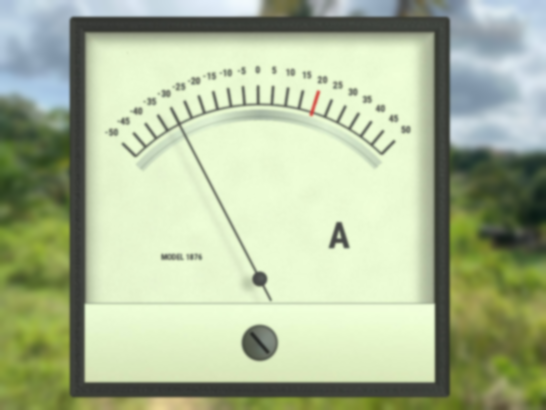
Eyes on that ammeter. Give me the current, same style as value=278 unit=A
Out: value=-30 unit=A
